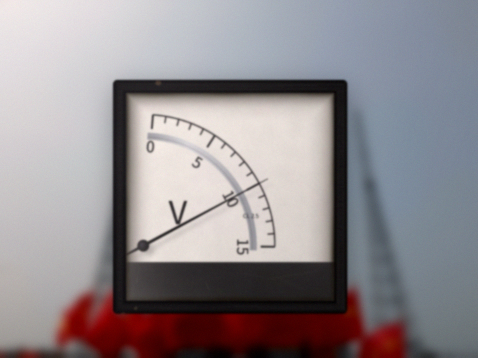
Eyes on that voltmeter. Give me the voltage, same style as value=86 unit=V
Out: value=10 unit=V
